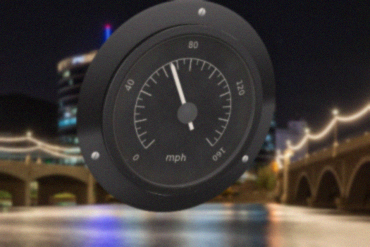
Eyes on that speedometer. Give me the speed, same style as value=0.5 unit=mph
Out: value=65 unit=mph
